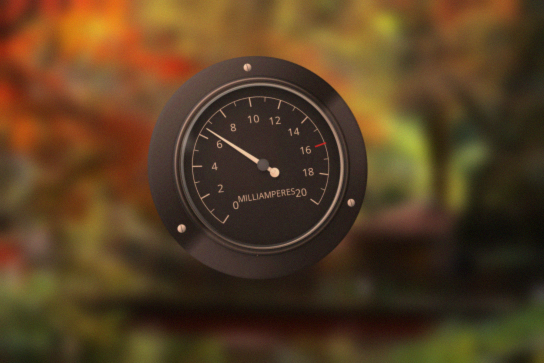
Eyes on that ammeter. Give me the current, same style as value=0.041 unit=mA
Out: value=6.5 unit=mA
